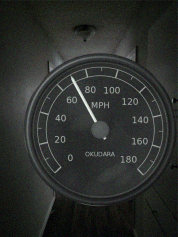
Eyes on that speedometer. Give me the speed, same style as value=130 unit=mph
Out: value=70 unit=mph
